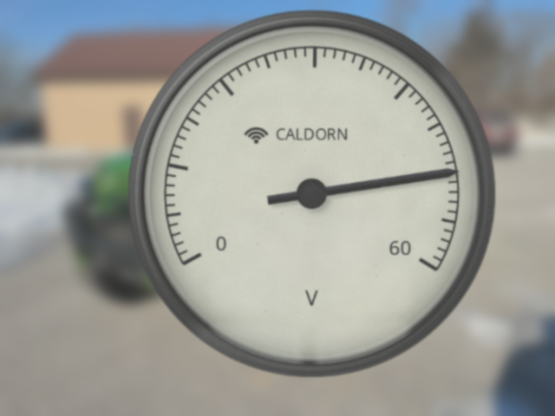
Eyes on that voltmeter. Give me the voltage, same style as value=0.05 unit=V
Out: value=50 unit=V
